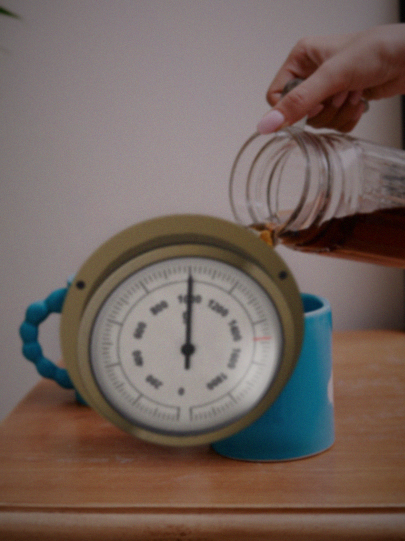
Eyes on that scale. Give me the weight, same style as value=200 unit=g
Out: value=1000 unit=g
